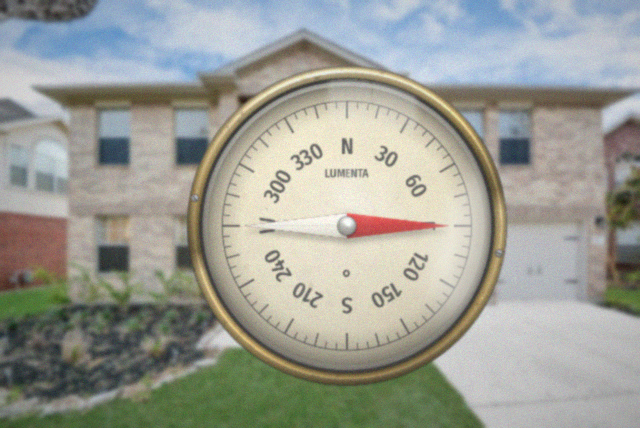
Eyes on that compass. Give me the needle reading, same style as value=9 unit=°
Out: value=90 unit=°
